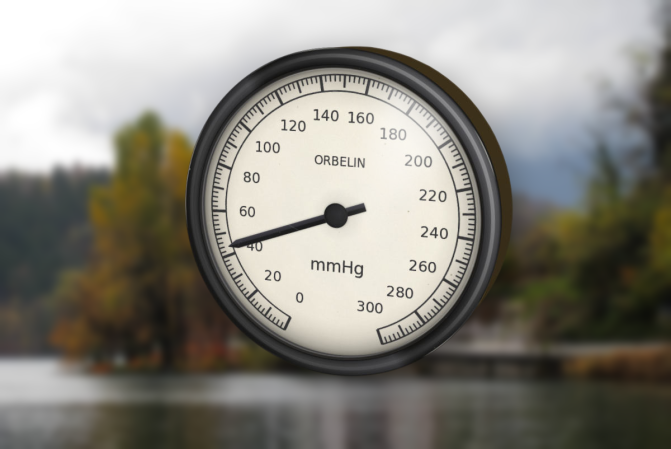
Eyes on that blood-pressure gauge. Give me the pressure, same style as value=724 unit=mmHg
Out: value=44 unit=mmHg
